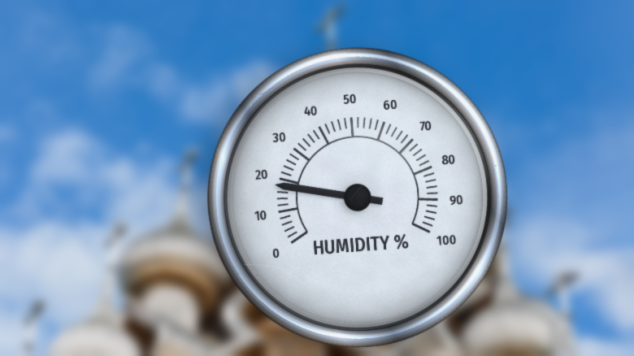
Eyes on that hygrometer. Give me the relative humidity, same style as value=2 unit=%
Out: value=18 unit=%
